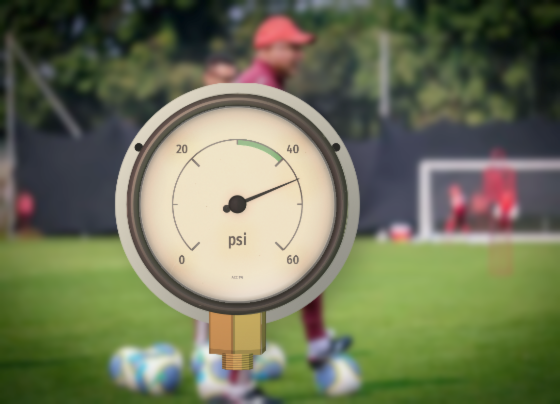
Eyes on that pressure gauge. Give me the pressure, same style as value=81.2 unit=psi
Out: value=45 unit=psi
